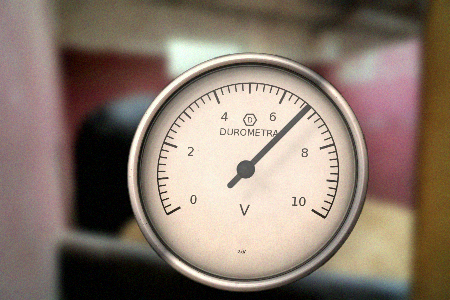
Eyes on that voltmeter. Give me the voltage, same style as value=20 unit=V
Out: value=6.8 unit=V
